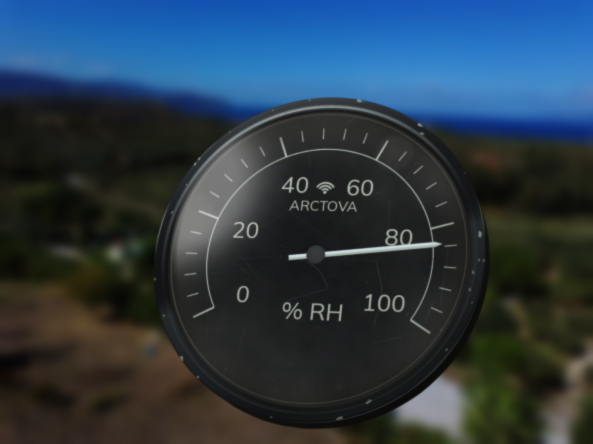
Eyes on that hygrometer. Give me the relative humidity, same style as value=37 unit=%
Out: value=84 unit=%
